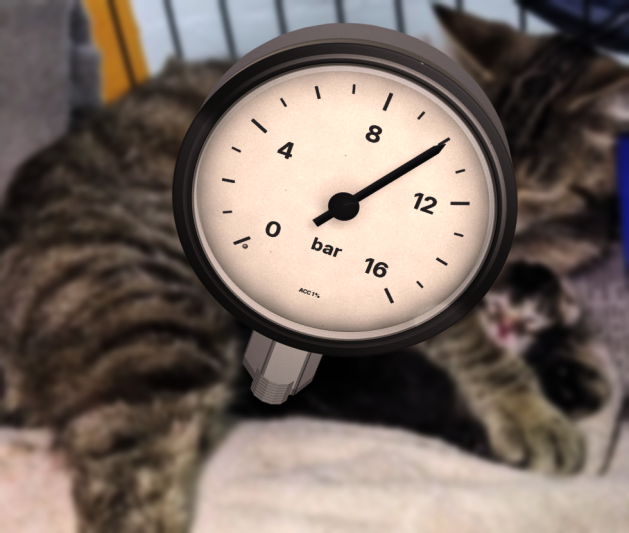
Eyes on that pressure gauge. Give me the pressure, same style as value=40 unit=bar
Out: value=10 unit=bar
